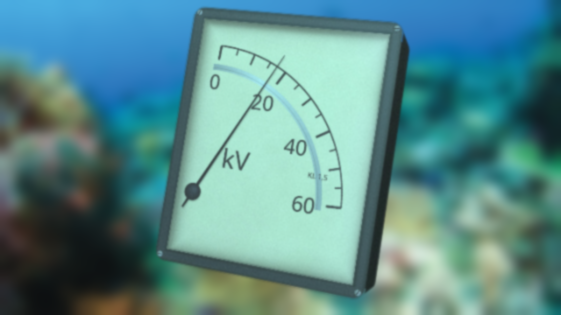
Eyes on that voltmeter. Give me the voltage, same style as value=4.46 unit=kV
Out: value=17.5 unit=kV
